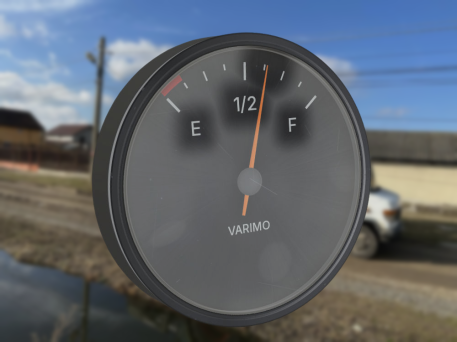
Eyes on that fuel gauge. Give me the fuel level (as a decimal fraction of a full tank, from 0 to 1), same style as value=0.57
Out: value=0.625
